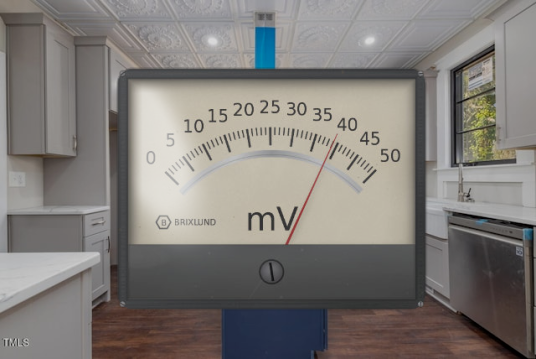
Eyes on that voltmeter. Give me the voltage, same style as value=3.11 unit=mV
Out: value=39 unit=mV
